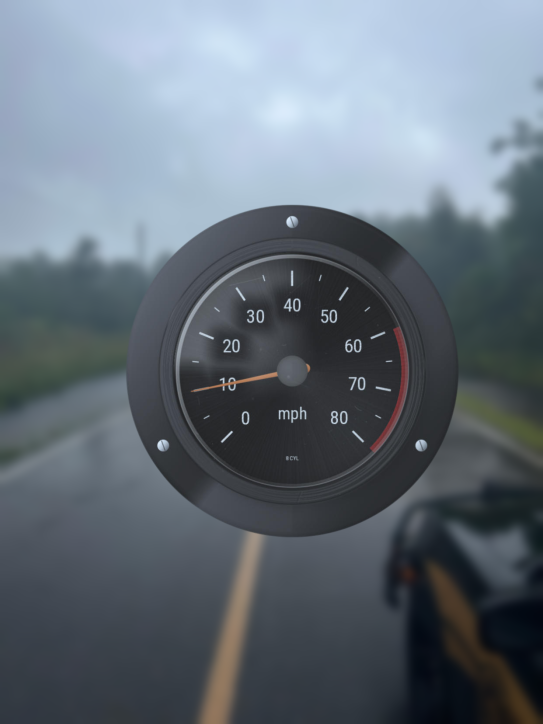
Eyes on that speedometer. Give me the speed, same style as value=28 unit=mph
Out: value=10 unit=mph
